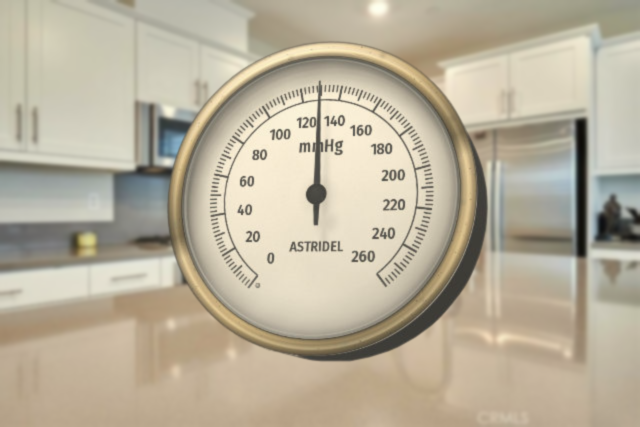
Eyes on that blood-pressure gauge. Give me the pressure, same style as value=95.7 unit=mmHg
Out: value=130 unit=mmHg
